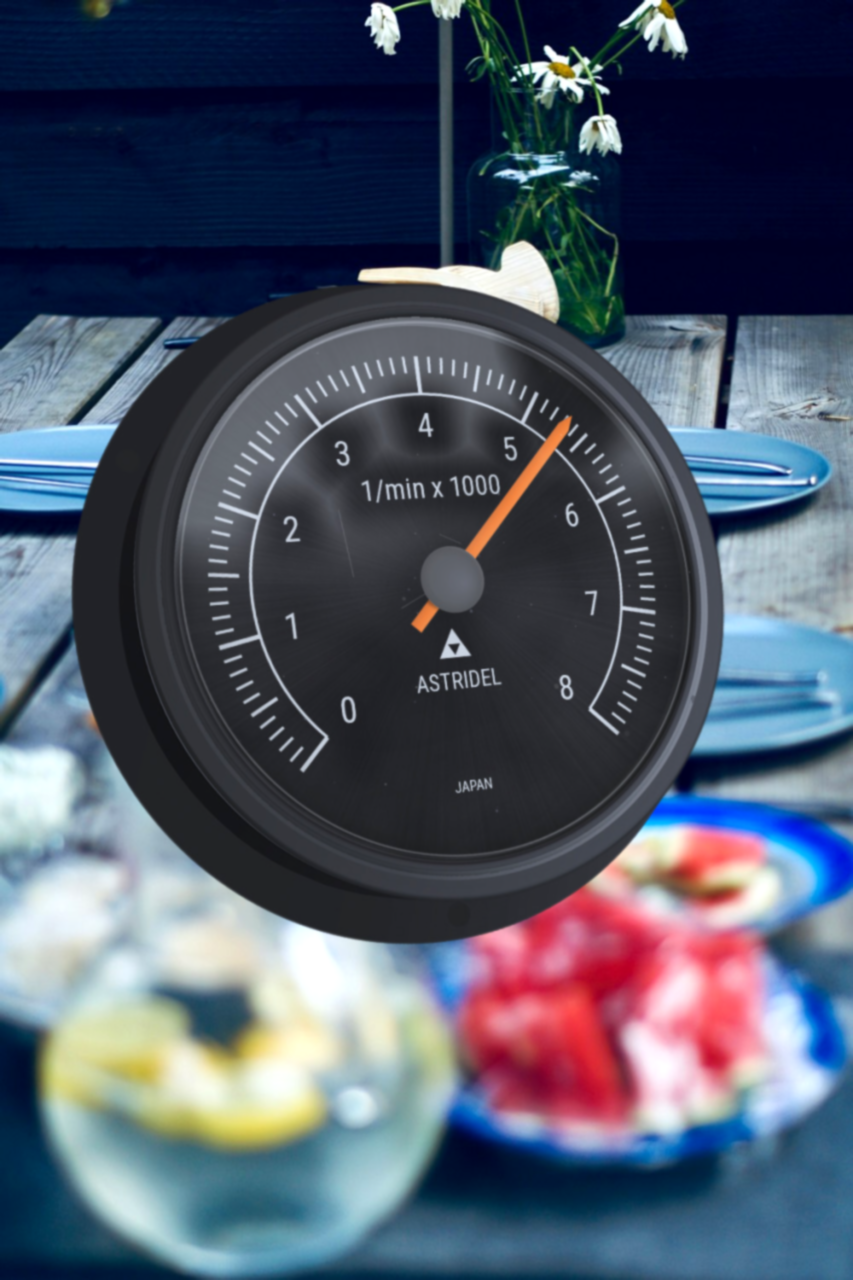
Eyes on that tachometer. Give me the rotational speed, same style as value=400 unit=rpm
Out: value=5300 unit=rpm
